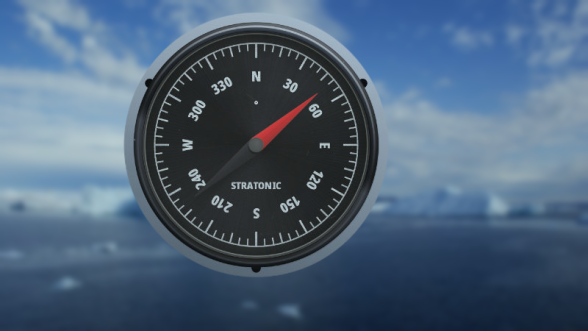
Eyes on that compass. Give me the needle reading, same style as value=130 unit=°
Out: value=50 unit=°
